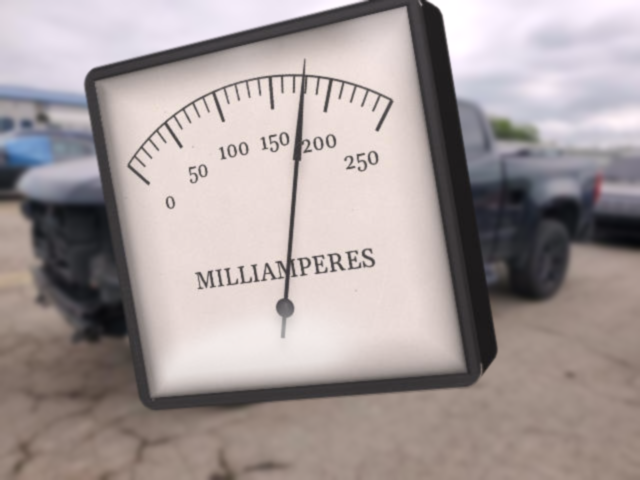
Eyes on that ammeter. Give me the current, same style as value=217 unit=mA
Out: value=180 unit=mA
